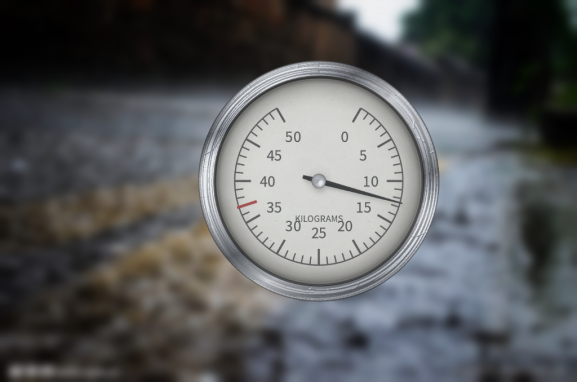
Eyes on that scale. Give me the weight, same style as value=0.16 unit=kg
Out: value=12.5 unit=kg
